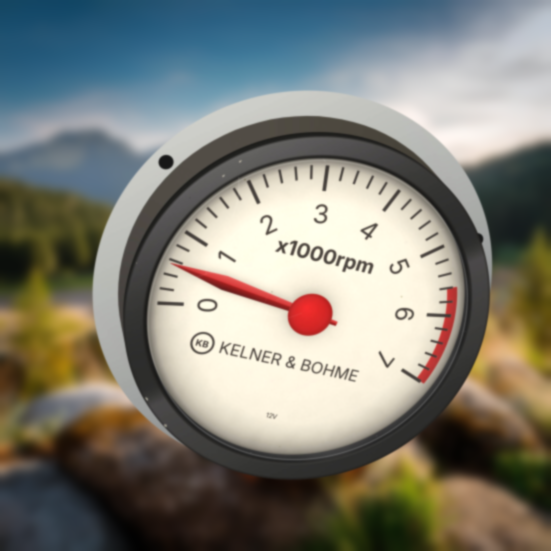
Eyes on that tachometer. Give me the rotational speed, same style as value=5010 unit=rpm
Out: value=600 unit=rpm
